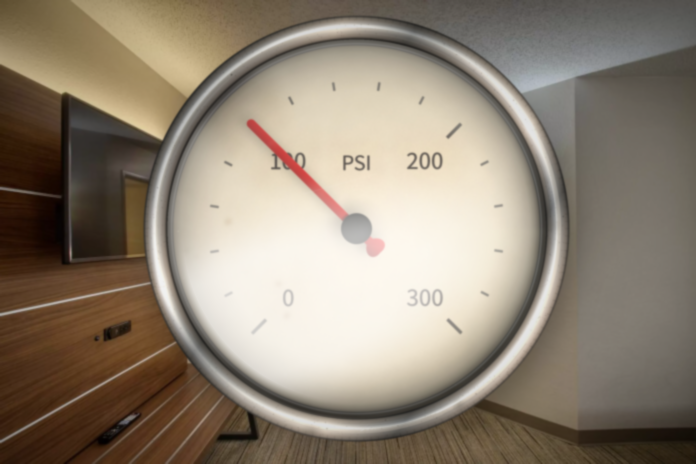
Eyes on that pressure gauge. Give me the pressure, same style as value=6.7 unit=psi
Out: value=100 unit=psi
